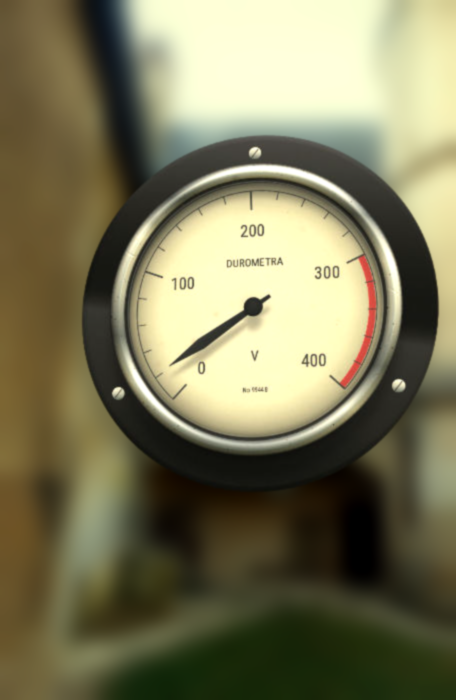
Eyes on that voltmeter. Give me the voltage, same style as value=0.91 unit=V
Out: value=20 unit=V
